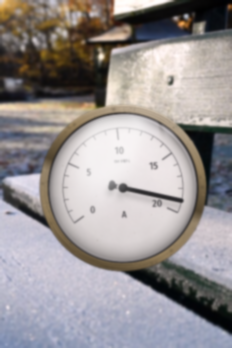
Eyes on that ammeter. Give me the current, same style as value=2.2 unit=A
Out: value=19 unit=A
